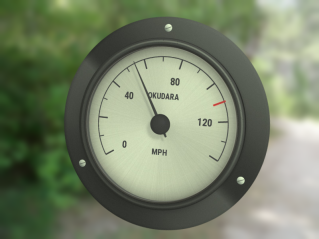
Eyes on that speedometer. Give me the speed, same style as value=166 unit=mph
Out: value=55 unit=mph
